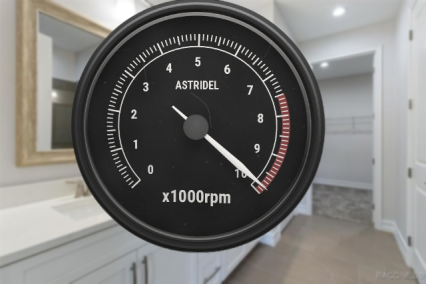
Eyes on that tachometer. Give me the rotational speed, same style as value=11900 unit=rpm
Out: value=9800 unit=rpm
